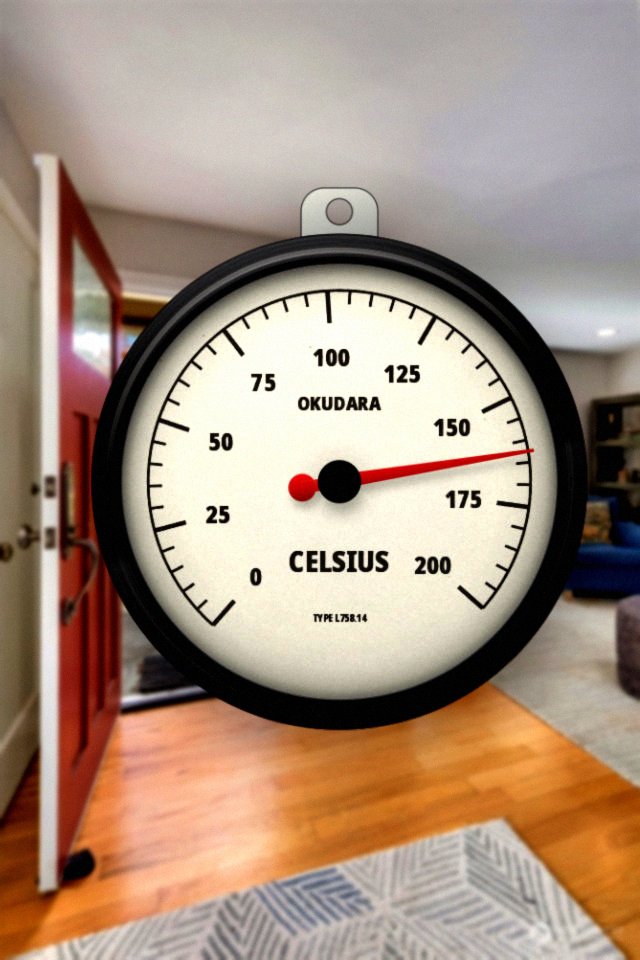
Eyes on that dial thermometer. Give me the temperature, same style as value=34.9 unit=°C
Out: value=162.5 unit=°C
